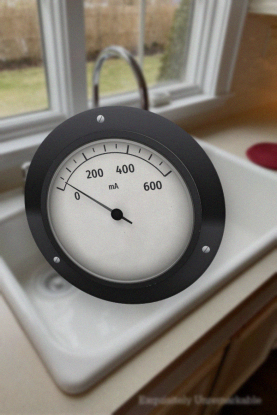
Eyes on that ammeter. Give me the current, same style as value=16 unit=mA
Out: value=50 unit=mA
